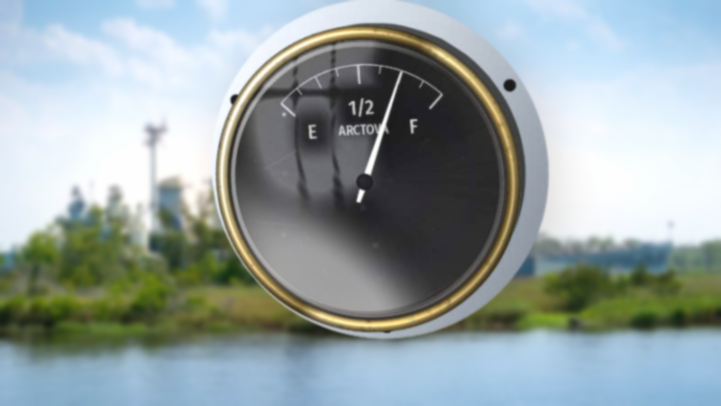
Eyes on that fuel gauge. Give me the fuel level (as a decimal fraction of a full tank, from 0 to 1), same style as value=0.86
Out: value=0.75
